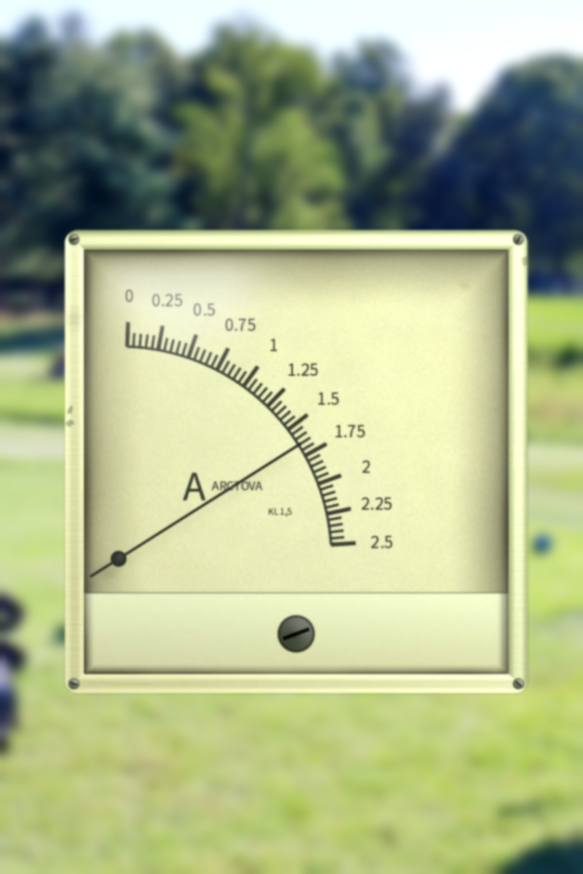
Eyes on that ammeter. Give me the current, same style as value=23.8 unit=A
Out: value=1.65 unit=A
